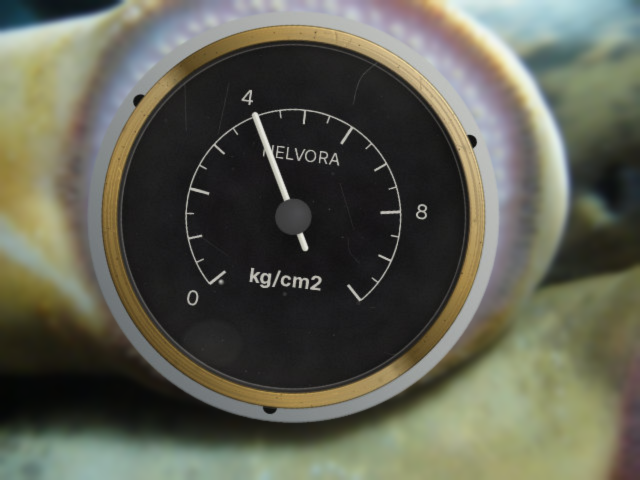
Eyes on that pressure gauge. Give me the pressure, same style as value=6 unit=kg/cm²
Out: value=4 unit=kg/cm²
